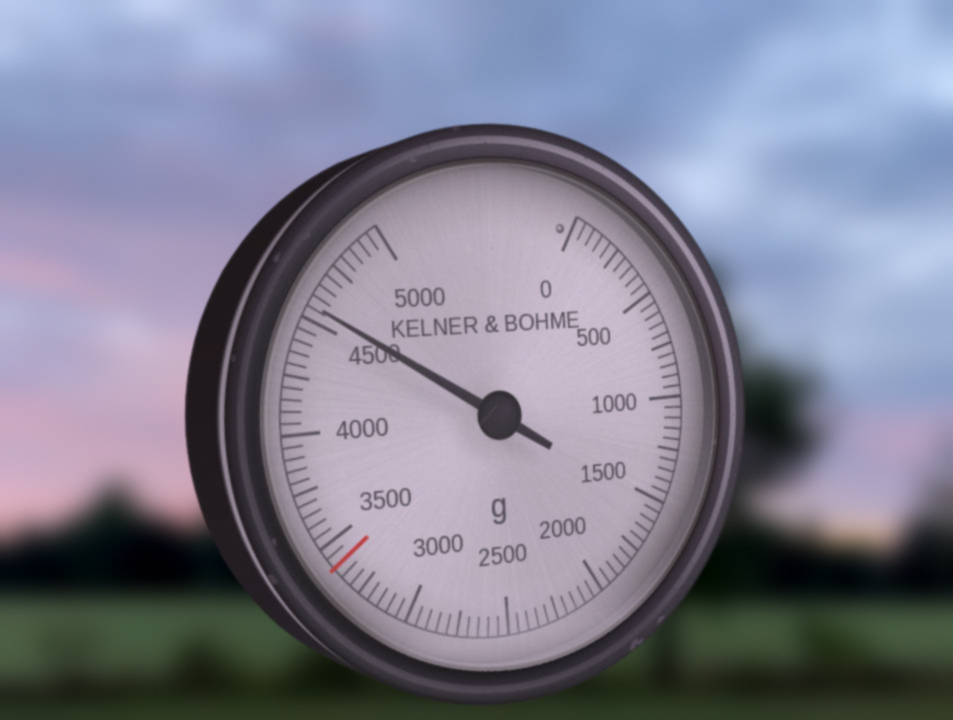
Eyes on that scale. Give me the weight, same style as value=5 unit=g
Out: value=4550 unit=g
